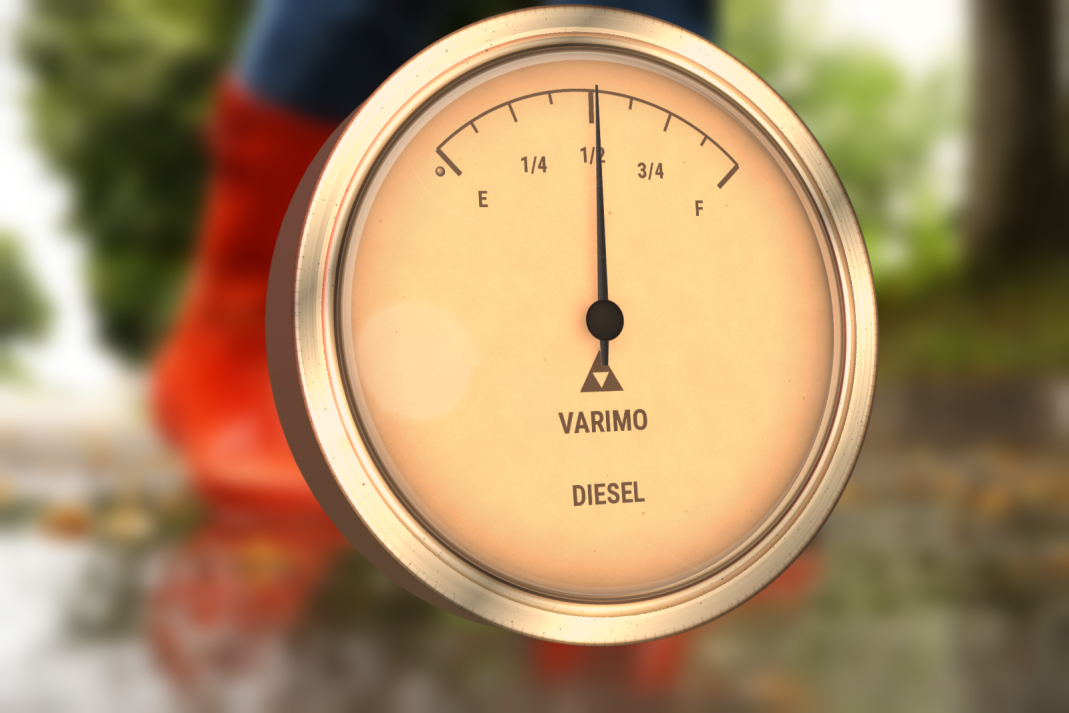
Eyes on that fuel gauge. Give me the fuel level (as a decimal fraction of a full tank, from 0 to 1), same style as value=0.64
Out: value=0.5
